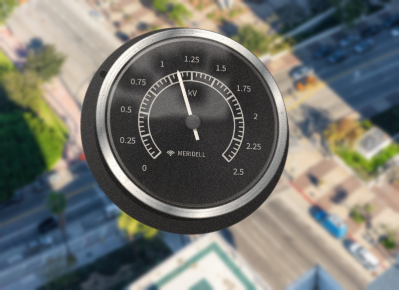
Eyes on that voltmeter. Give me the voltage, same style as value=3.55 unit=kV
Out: value=1.1 unit=kV
